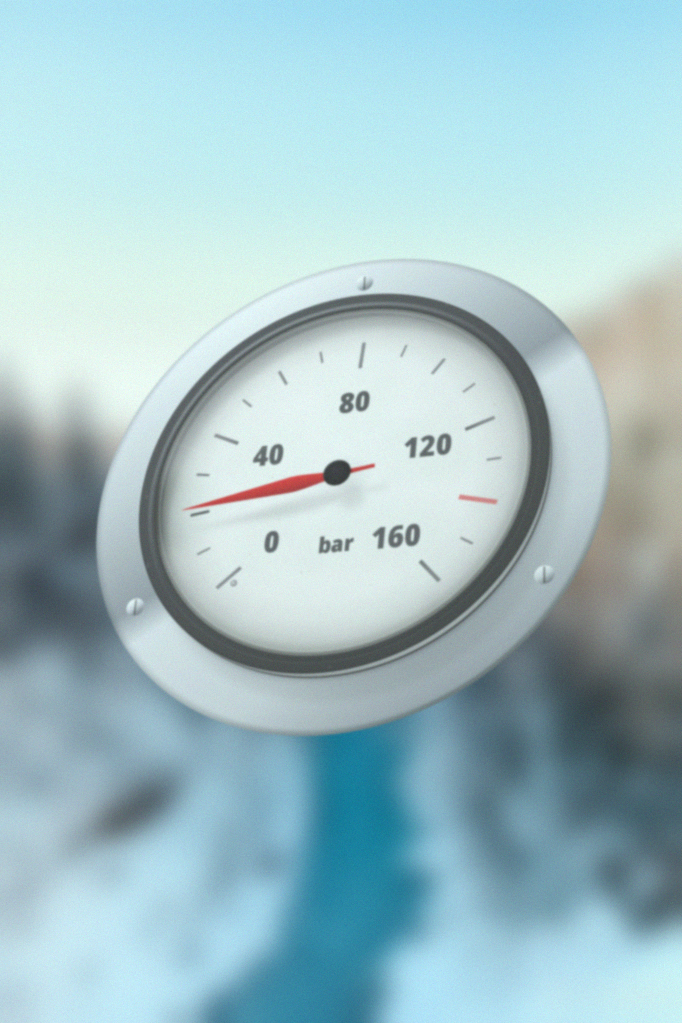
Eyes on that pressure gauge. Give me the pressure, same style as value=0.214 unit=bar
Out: value=20 unit=bar
